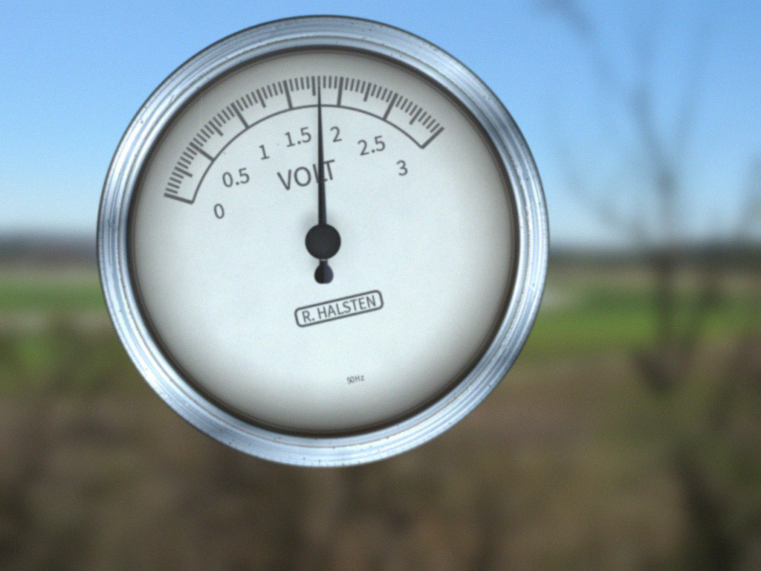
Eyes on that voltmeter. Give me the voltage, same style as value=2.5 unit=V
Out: value=1.8 unit=V
